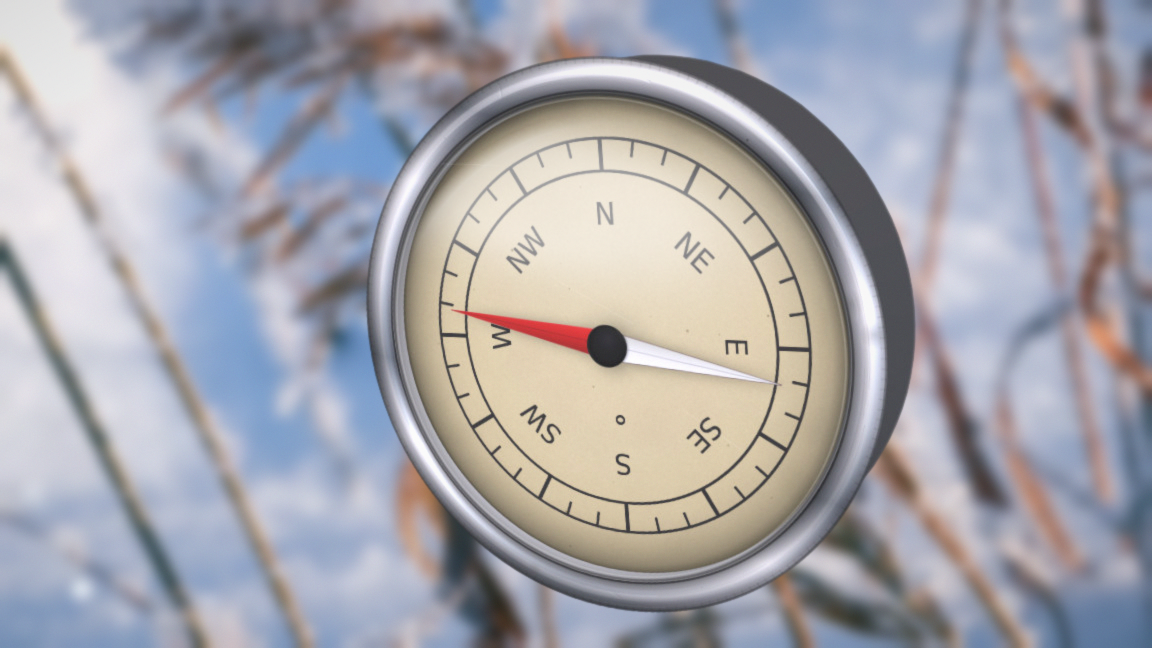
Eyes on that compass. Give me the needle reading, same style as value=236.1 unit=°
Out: value=280 unit=°
